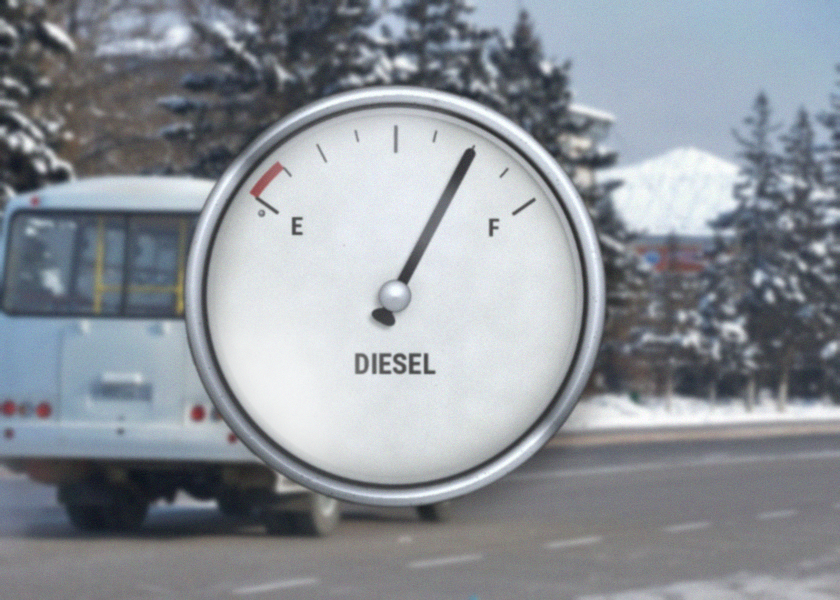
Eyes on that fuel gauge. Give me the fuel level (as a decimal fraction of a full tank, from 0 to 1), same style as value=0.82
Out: value=0.75
